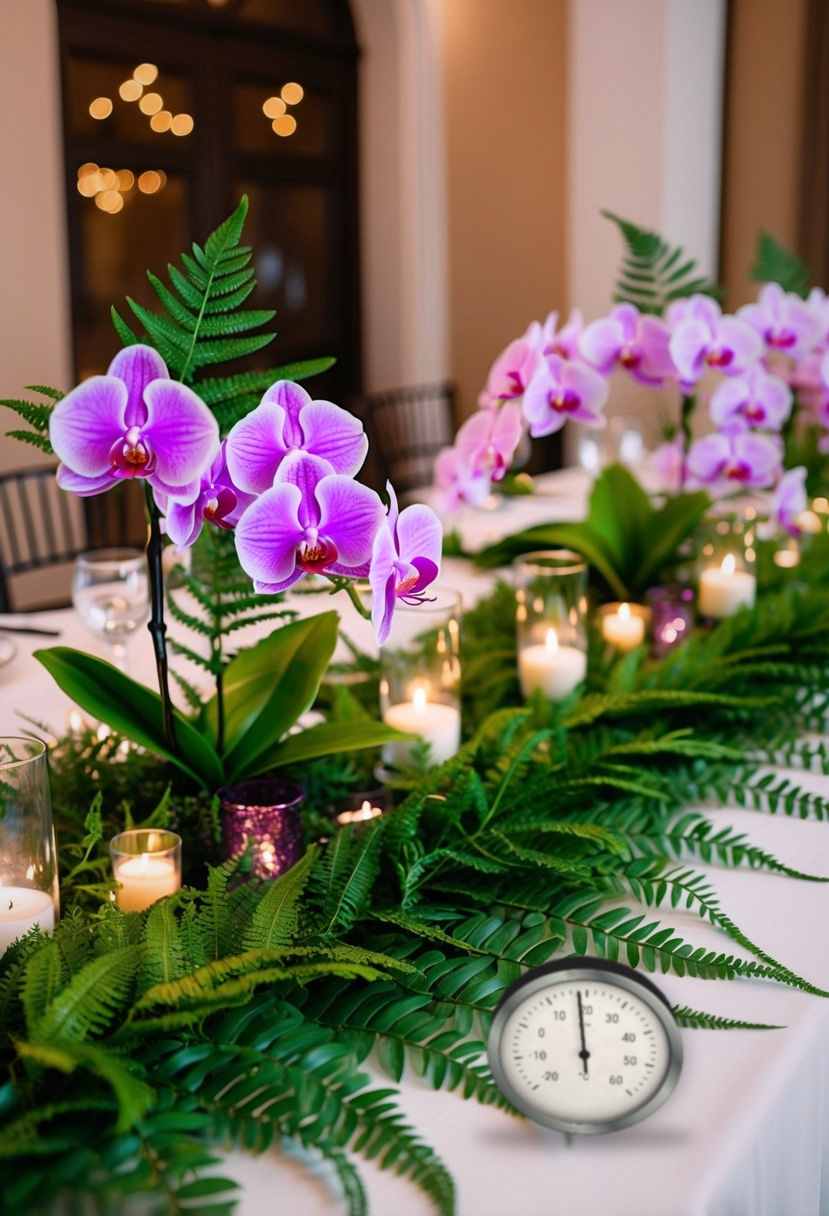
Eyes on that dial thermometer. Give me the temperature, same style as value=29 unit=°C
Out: value=18 unit=°C
